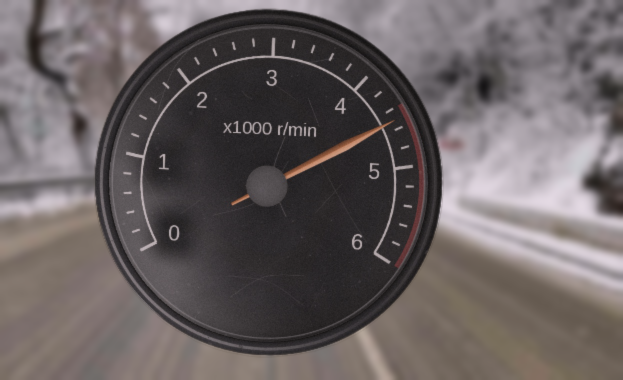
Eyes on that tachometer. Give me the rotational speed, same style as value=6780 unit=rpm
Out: value=4500 unit=rpm
